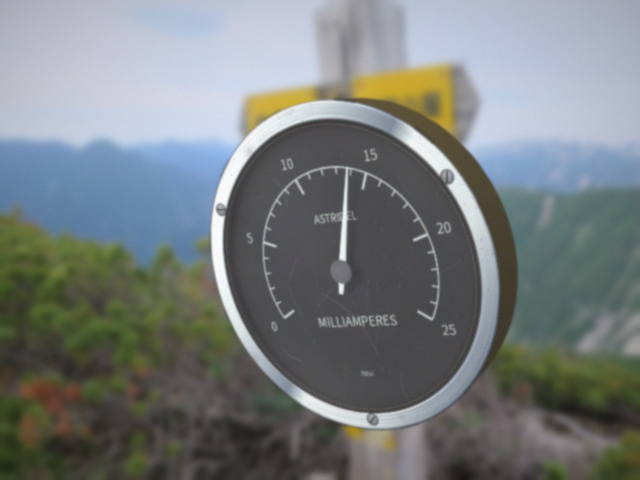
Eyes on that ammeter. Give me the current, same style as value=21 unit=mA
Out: value=14 unit=mA
